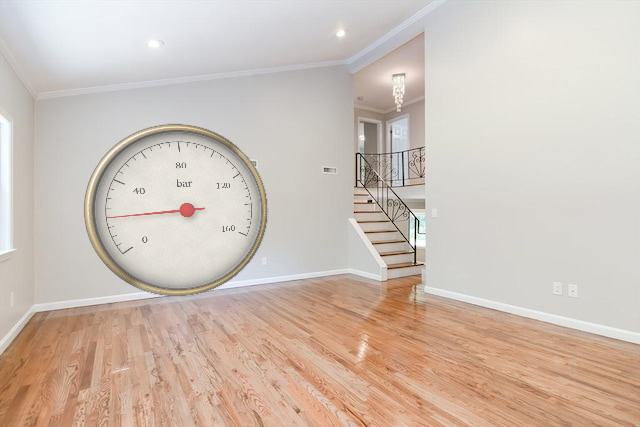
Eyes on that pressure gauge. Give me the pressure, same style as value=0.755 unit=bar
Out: value=20 unit=bar
